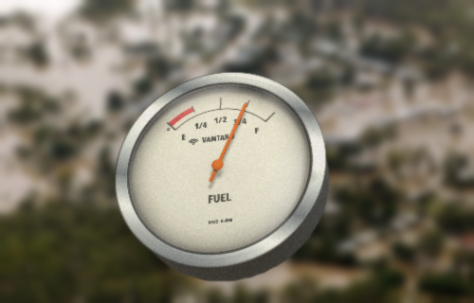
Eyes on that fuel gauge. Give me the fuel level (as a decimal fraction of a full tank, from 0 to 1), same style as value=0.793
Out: value=0.75
